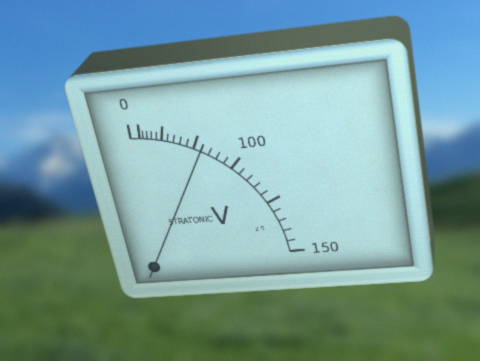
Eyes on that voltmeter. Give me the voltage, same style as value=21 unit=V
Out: value=80 unit=V
